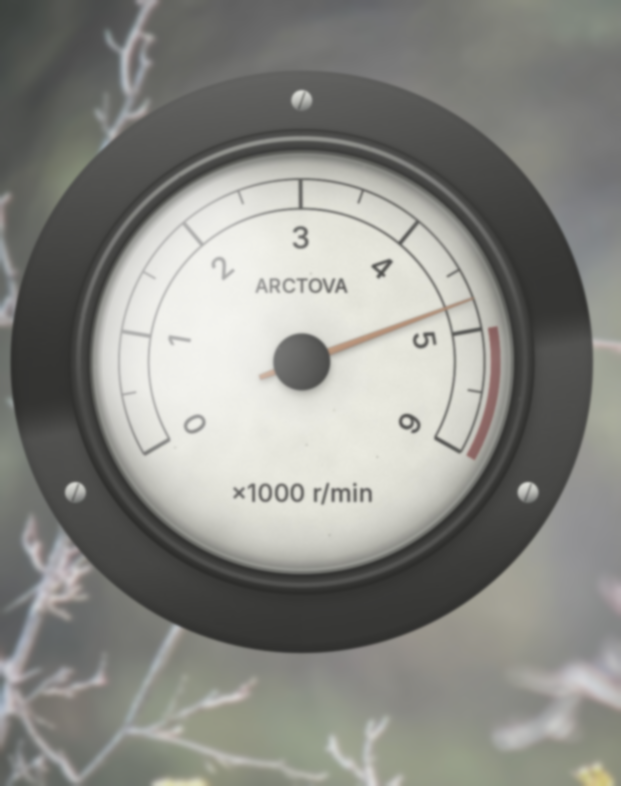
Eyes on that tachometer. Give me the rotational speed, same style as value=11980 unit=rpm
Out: value=4750 unit=rpm
